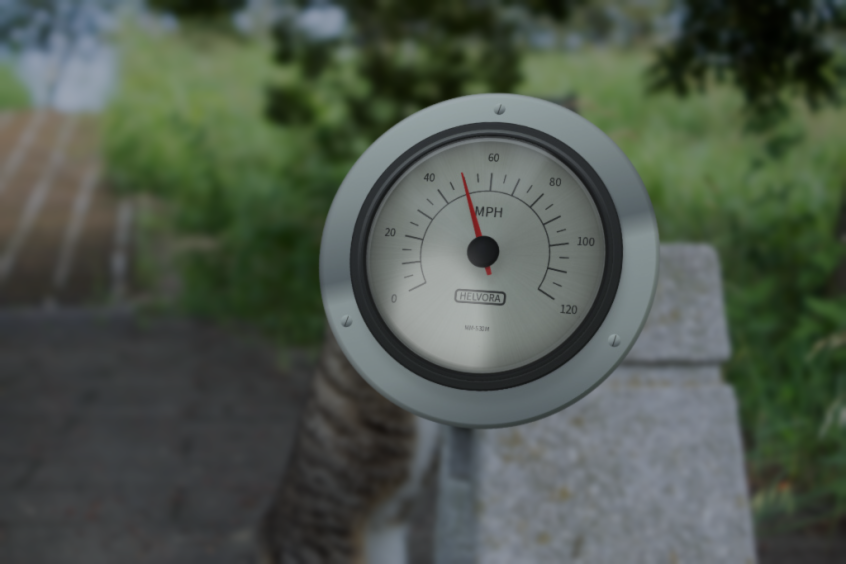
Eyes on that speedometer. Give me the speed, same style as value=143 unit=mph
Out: value=50 unit=mph
